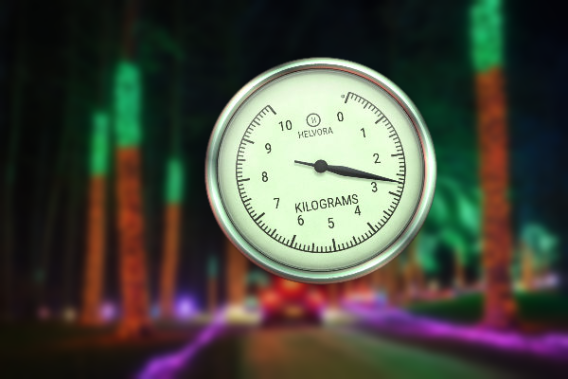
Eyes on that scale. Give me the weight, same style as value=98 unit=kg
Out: value=2.7 unit=kg
